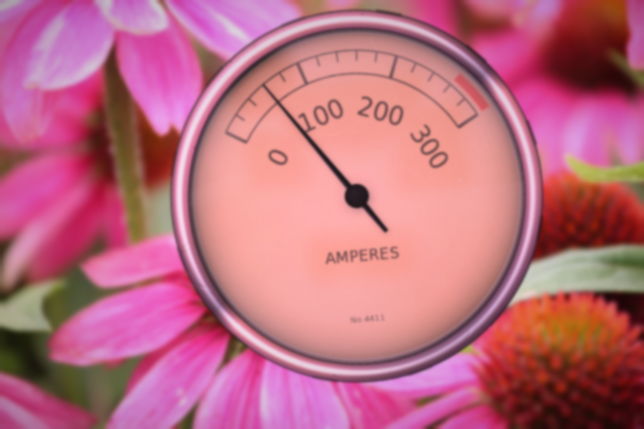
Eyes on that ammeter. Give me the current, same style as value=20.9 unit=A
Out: value=60 unit=A
